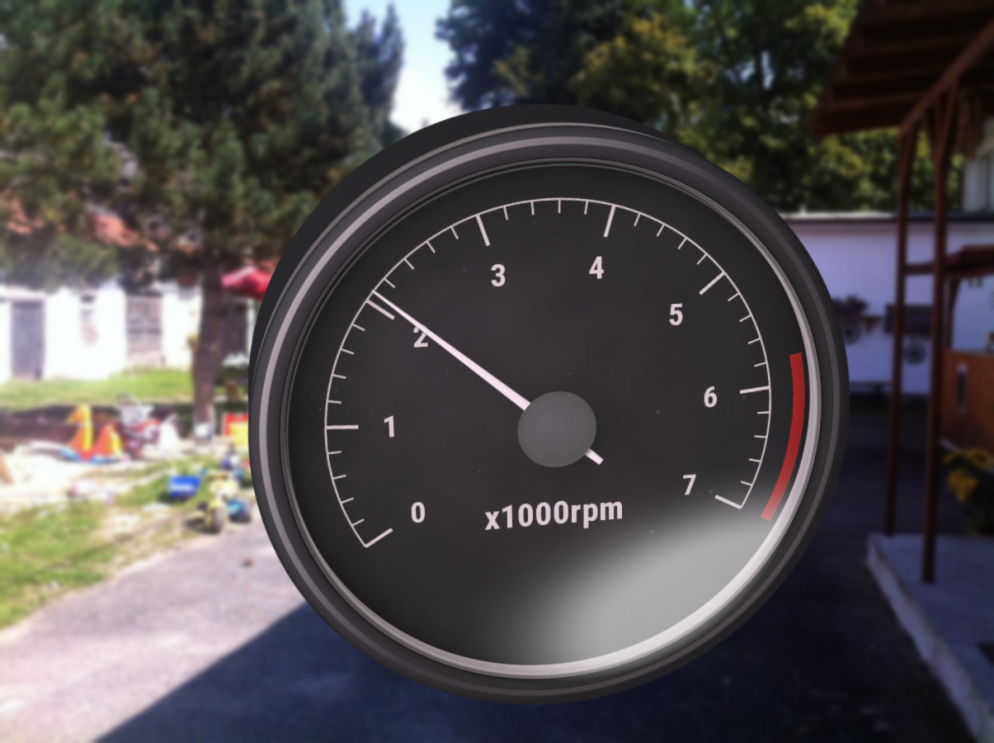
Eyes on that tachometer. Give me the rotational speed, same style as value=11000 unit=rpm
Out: value=2100 unit=rpm
